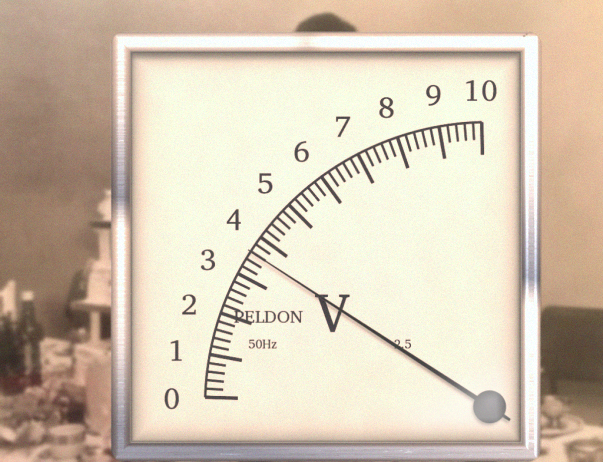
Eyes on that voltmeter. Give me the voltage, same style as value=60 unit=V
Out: value=3.6 unit=V
